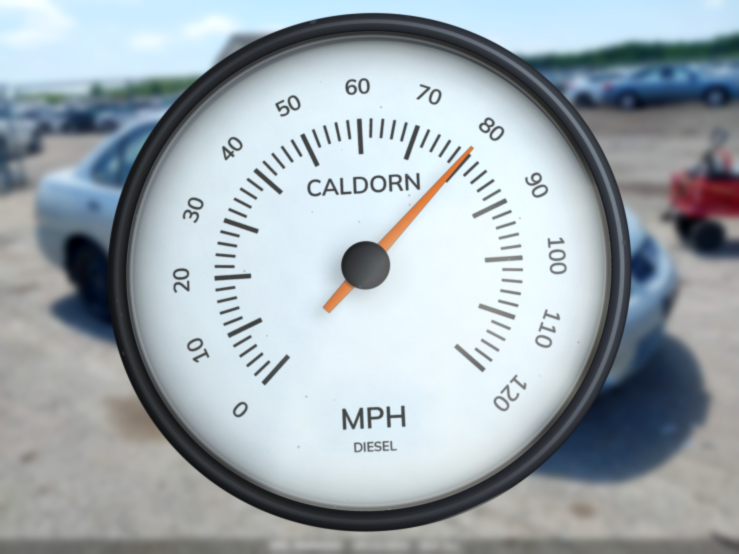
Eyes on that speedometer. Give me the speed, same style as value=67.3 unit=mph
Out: value=80 unit=mph
